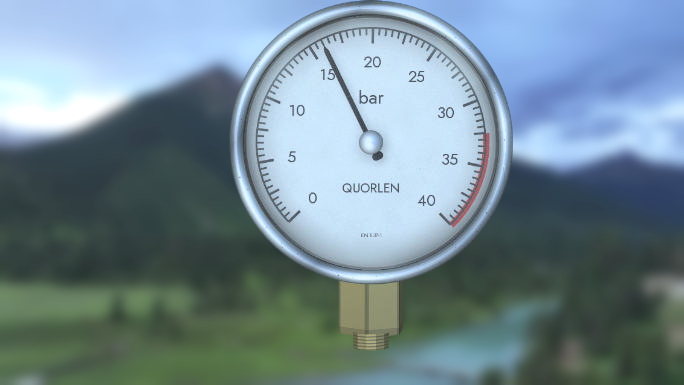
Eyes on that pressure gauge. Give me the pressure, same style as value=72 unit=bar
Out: value=16 unit=bar
